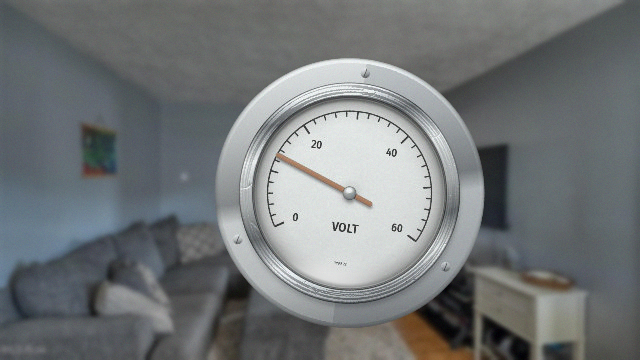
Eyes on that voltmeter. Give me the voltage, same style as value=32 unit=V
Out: value=13 unit=V
